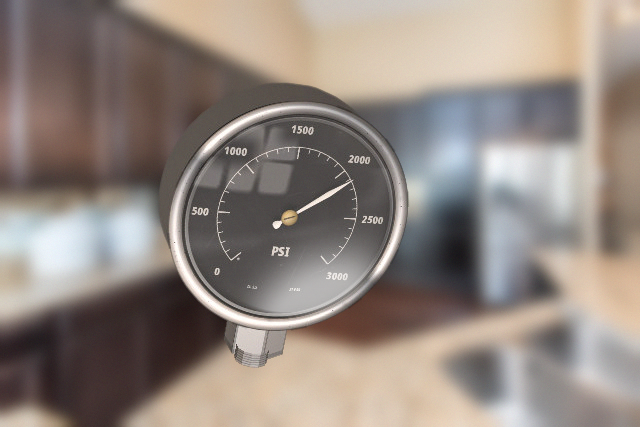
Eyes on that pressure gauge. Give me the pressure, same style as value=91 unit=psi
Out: value=2100 unit=psi
